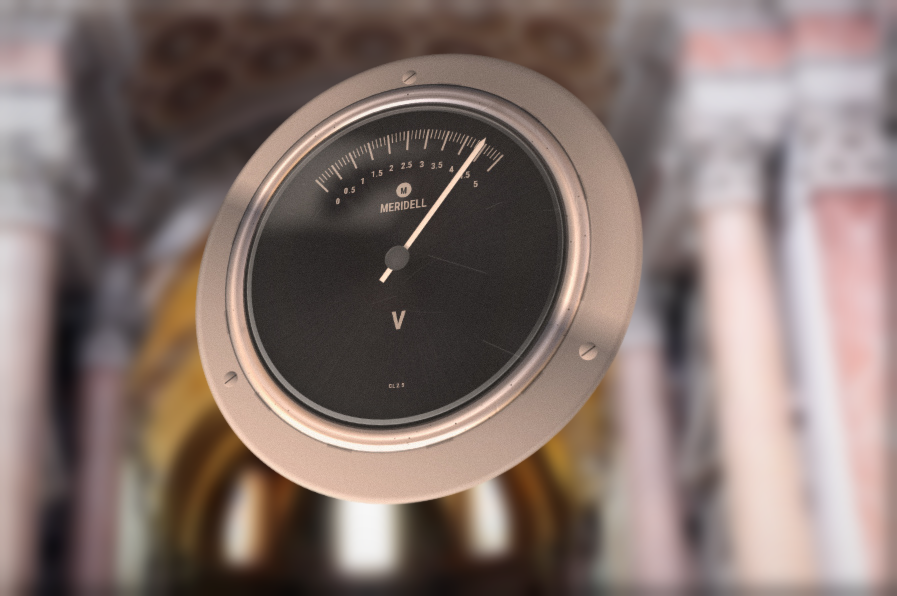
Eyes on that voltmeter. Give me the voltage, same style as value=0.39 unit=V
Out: value=4.5 unit=V
